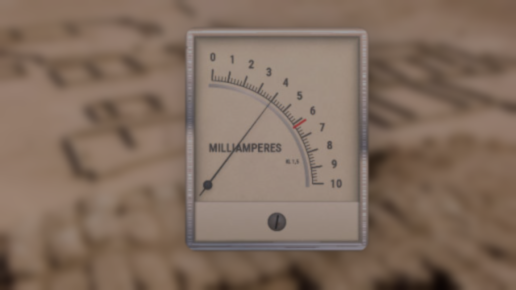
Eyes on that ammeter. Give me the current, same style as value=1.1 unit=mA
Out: value=4 unit=mA
